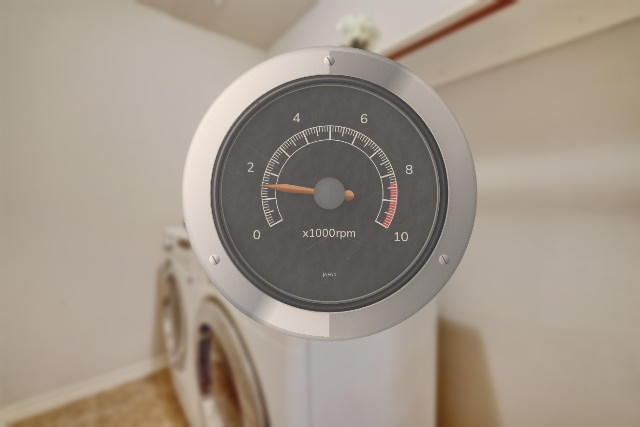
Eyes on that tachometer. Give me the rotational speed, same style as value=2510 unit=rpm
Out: value=1500 unit=rpm
